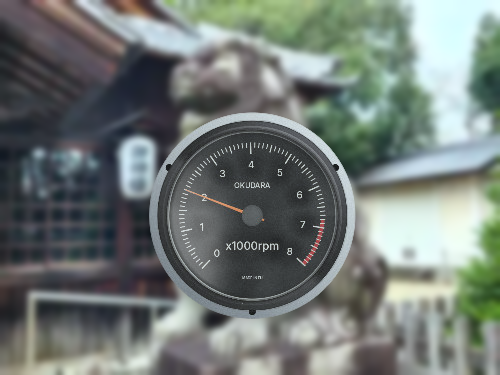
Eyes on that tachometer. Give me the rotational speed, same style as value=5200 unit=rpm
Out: value=2000 unit=rpm
